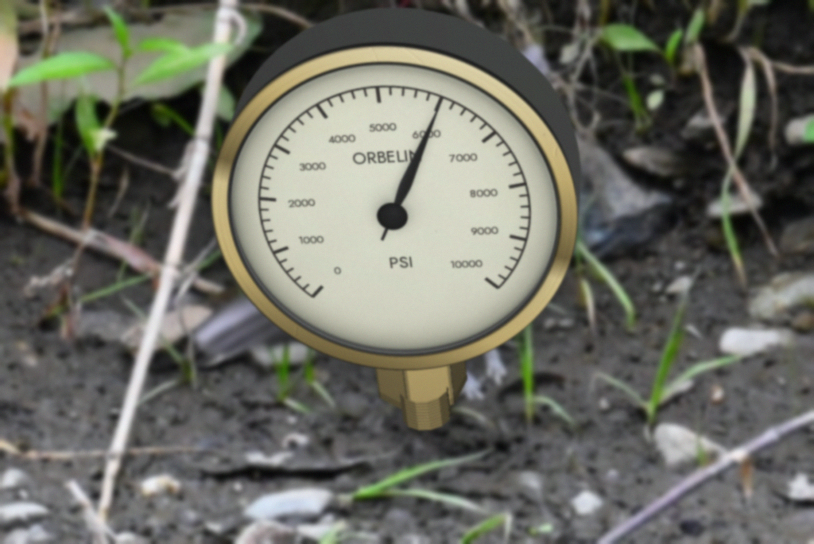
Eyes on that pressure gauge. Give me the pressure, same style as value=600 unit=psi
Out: value=6000 unit=psi
